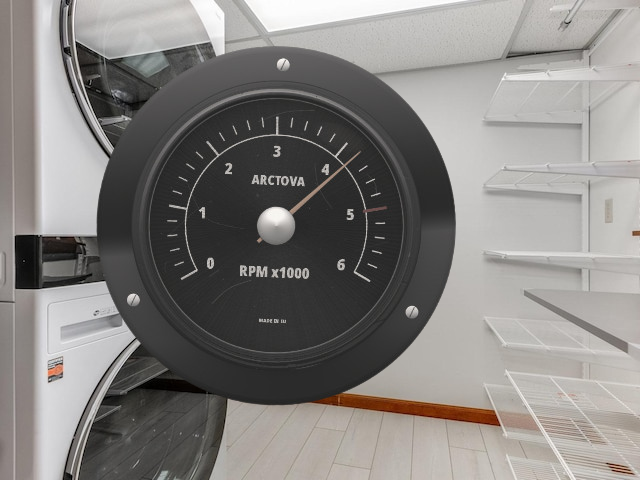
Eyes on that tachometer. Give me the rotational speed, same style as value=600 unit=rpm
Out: value=4200 unit=rpm
